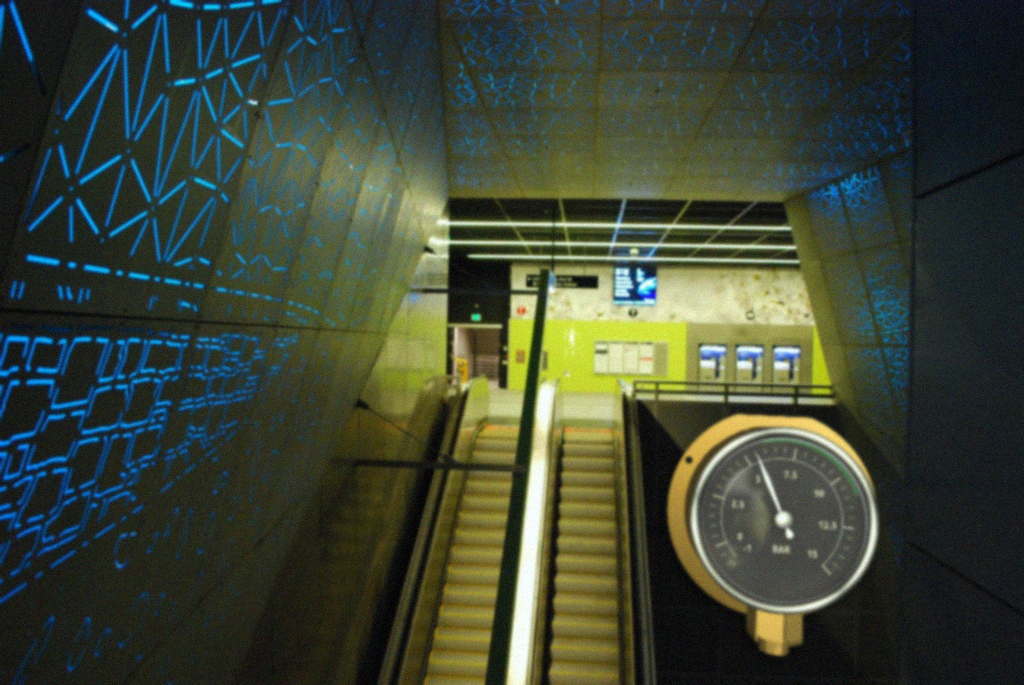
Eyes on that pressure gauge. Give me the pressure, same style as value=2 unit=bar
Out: value=5.5 unit=bar
